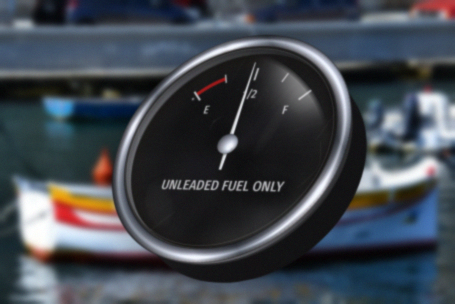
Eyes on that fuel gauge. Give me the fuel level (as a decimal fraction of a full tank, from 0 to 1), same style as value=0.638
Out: value=0.5
